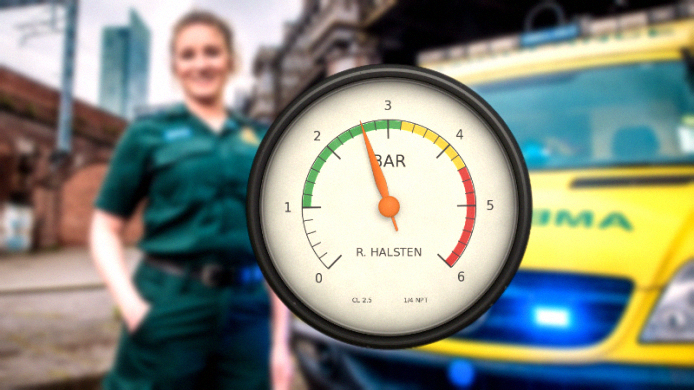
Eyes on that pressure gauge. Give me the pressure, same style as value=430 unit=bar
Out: value=2.6 unit=bar
